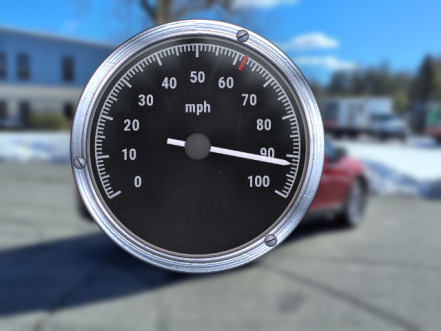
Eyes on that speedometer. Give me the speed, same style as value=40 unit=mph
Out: value=92 unit=mph
